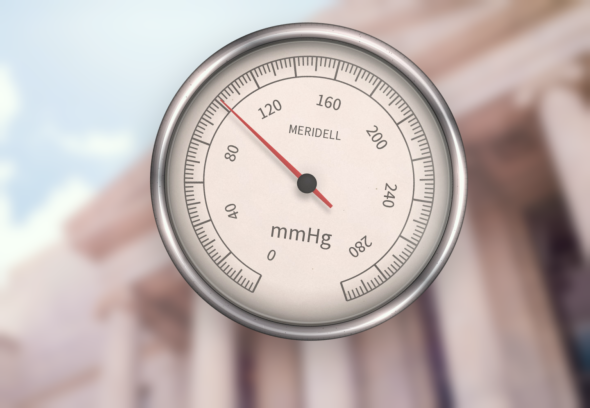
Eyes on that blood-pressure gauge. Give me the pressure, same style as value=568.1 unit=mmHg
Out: value=102 unit=mmHg
